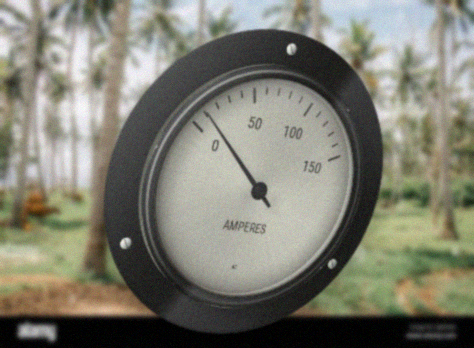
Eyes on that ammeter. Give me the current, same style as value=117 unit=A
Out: value=10 unit=A
